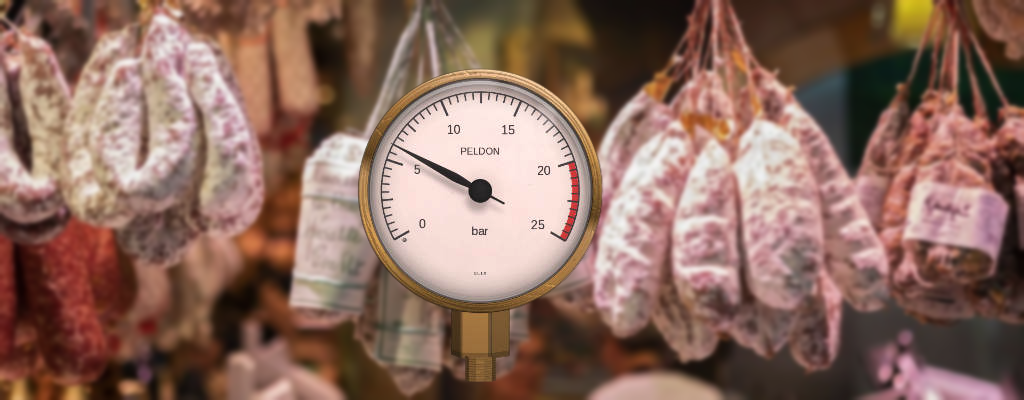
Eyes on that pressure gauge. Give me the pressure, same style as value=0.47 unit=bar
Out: value=6 unit=bar
